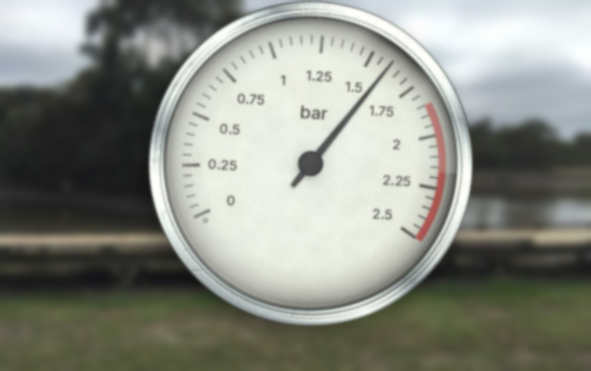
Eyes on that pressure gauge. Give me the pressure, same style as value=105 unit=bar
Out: value=1.6 unit=bar
